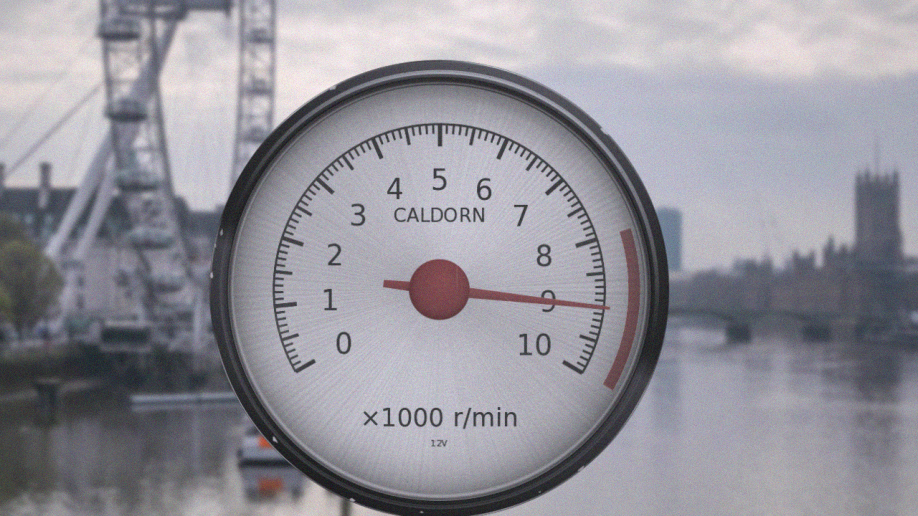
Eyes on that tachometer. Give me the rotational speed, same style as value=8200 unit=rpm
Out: value=9000 unit=rpm
